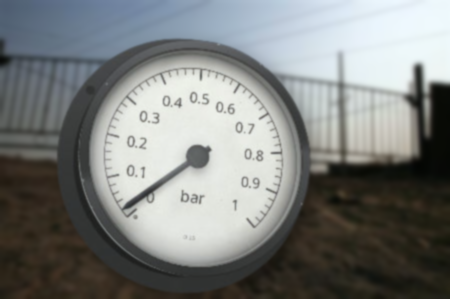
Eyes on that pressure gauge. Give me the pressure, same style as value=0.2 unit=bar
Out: value=0.02 unit=bar
